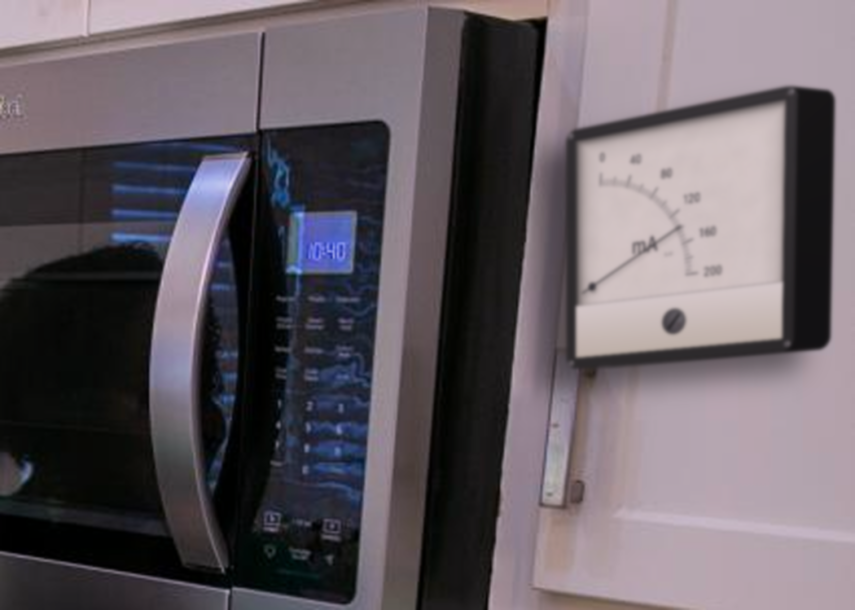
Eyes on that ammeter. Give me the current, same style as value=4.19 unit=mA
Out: value=140 unit=mA
